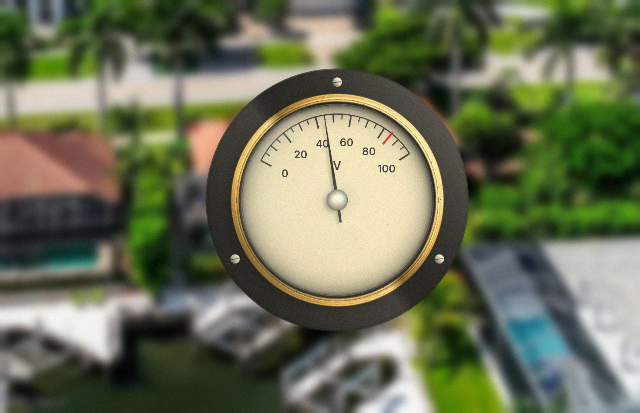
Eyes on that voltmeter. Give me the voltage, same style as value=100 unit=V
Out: value=45 unit=V
